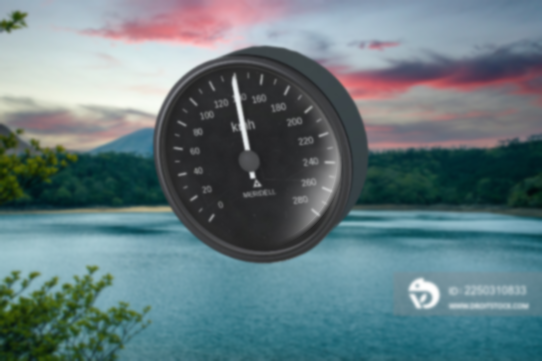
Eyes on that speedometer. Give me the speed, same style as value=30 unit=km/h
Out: value=140 unit=km/h
